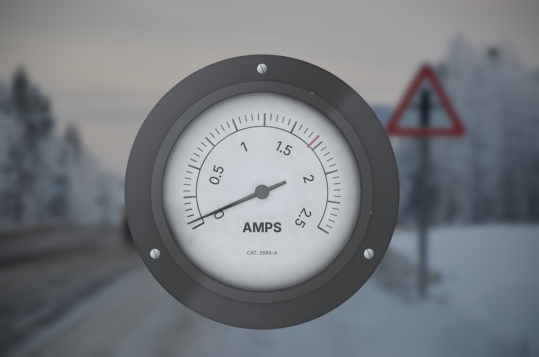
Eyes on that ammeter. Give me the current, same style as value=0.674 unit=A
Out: value=0.05 unit=A
